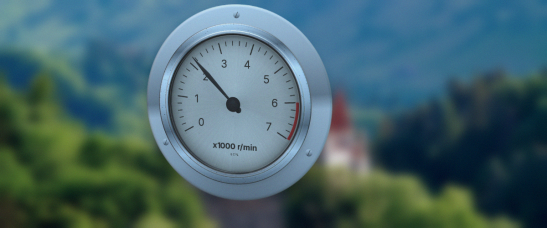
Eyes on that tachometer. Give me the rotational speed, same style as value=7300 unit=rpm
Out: value=2200 unit=rpm
